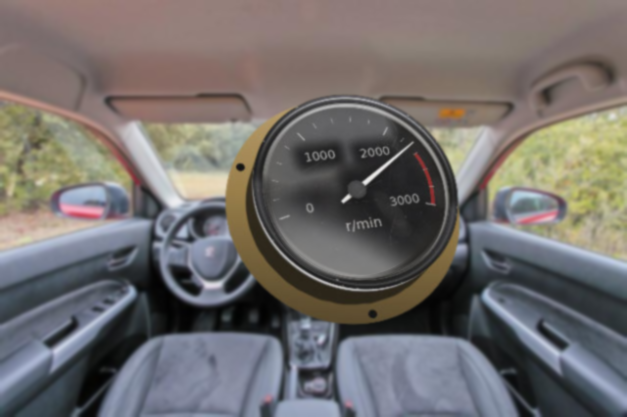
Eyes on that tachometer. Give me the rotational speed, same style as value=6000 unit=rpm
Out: value=2300 unit=rpm
